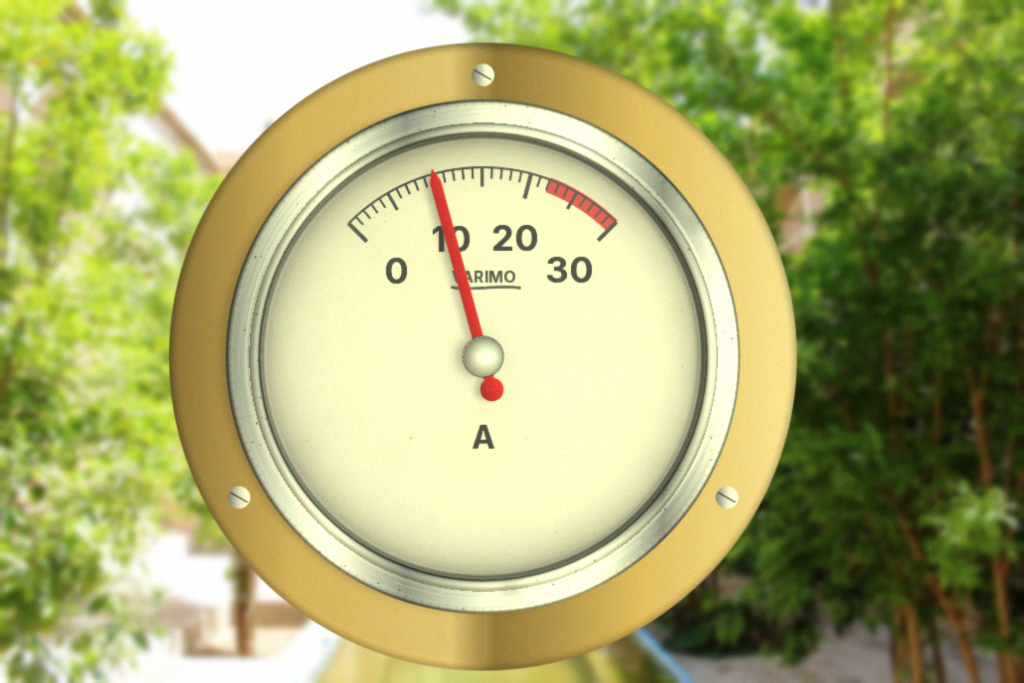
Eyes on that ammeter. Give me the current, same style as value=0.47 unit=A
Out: value=10 unit=A
